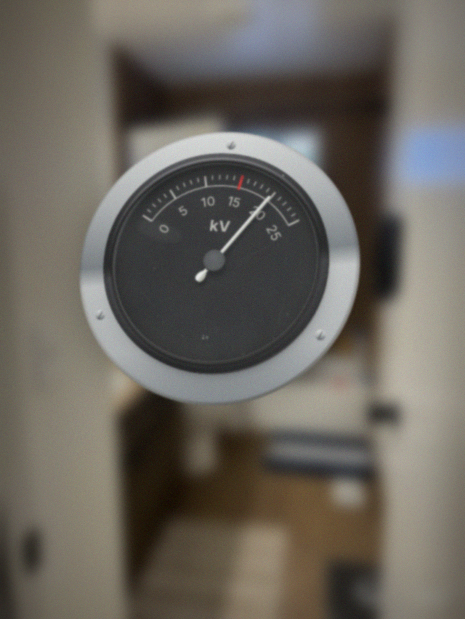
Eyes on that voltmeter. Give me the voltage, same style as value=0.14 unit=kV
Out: value=20 unit=kV
